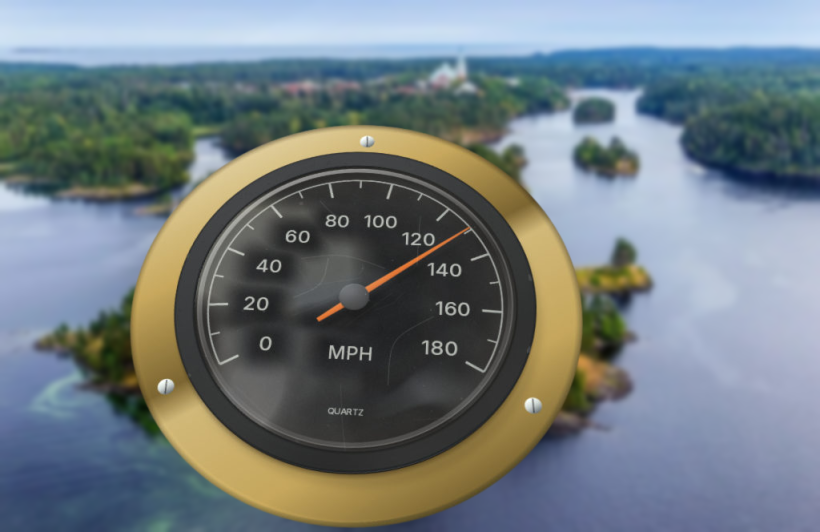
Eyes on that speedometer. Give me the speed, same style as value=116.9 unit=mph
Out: value=130 unit=mph
